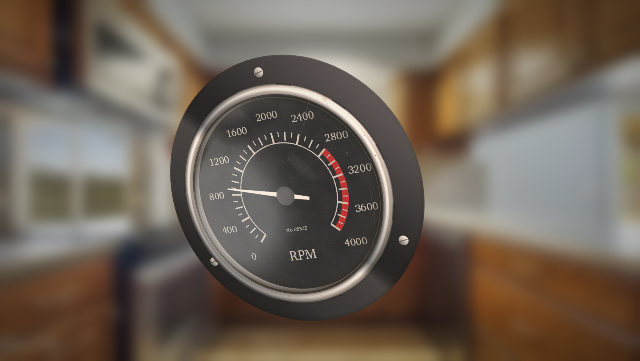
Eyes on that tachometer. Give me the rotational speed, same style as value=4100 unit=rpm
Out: value=900 unit=rpm
